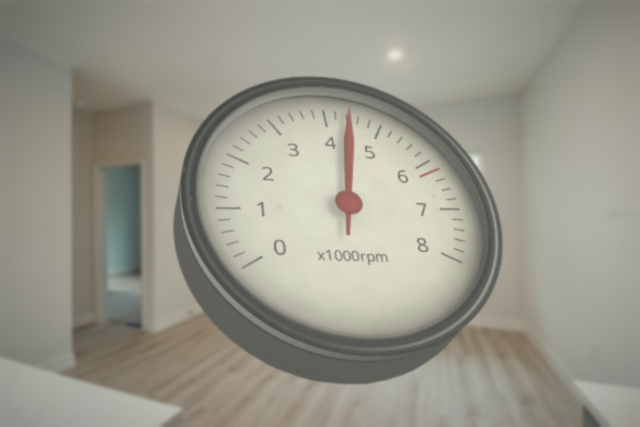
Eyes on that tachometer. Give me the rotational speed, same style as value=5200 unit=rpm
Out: value=4400 unit=rpm
